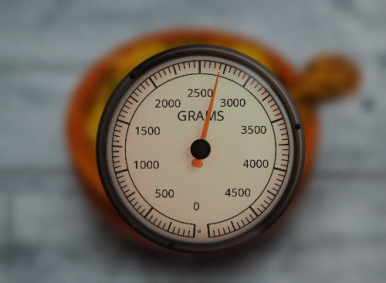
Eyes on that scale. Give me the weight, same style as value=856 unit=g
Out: value=2700 unit=g
